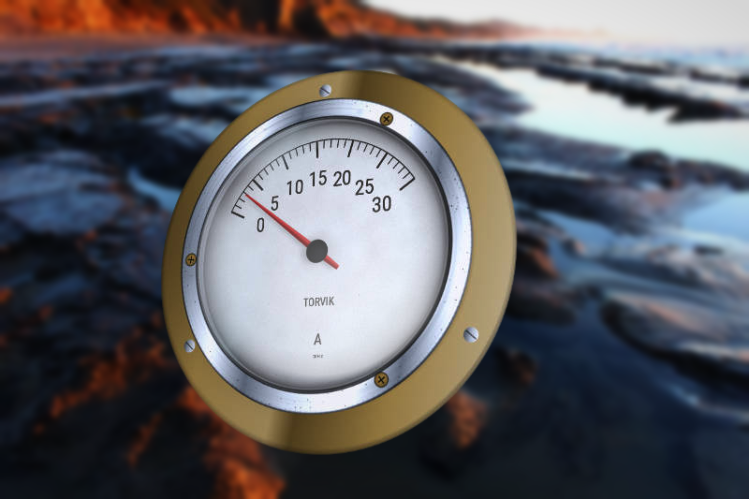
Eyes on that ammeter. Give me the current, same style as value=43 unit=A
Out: value=3 unit=A
